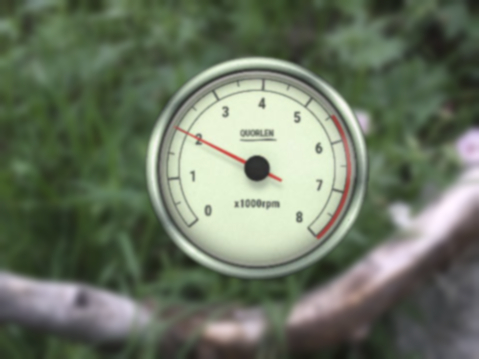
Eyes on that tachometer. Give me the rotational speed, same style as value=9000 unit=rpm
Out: value=2000 unit=rpm
